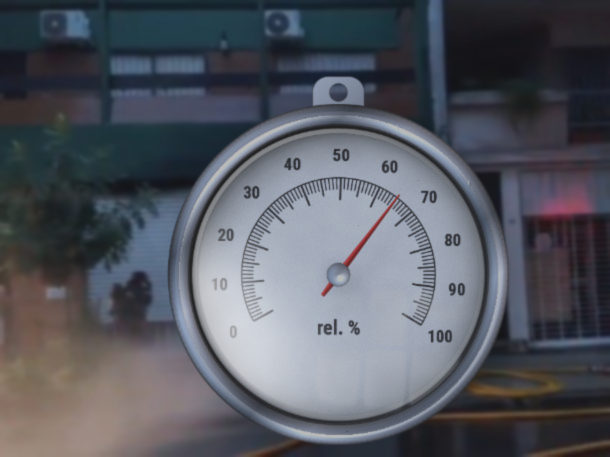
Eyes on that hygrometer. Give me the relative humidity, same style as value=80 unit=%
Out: value=65 unit=%
